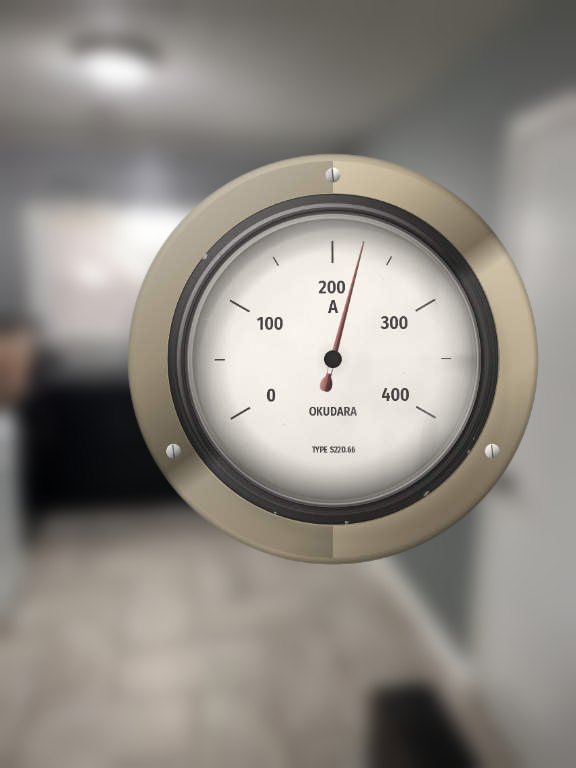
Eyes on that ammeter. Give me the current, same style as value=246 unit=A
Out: value=225 unit=A
